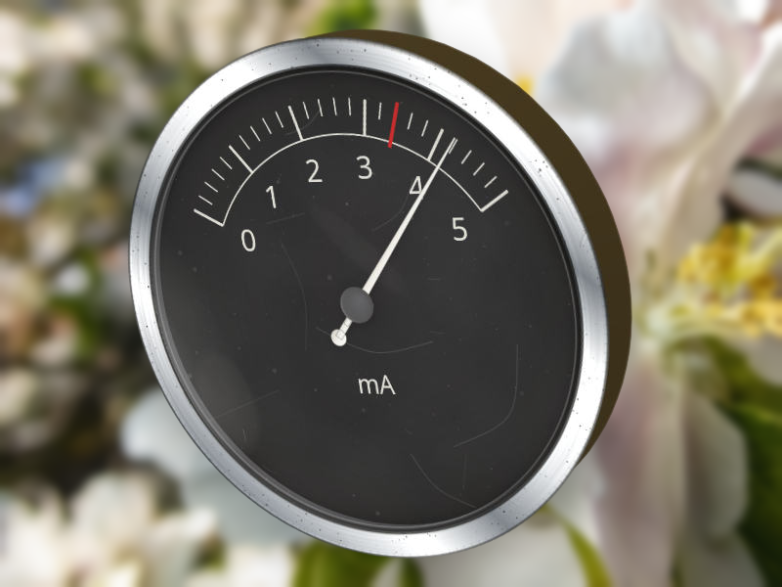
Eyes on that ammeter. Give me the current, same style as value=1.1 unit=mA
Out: value=4.2 unit=mA
